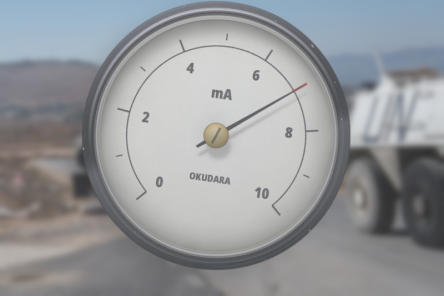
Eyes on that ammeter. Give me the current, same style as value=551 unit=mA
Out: value=7 unit=mA
